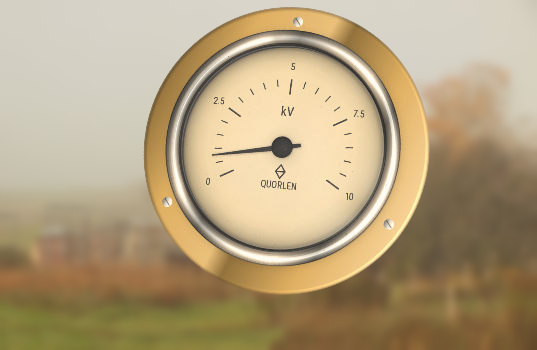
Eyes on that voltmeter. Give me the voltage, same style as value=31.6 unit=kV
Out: value=0.75 unit=kV
